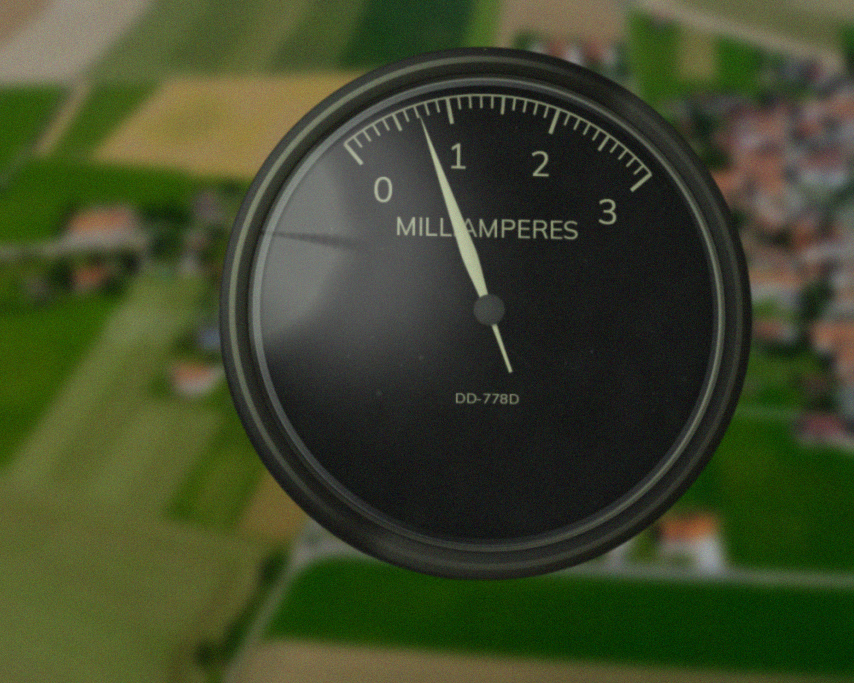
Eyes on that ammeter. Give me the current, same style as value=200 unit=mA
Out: value=0.7 unit=mA
